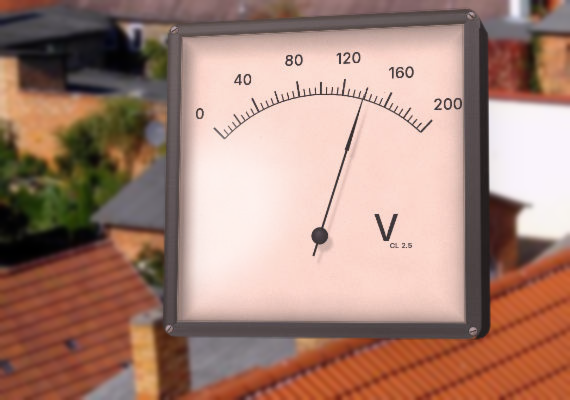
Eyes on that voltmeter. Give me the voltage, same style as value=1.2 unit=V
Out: value=140 unit=V
